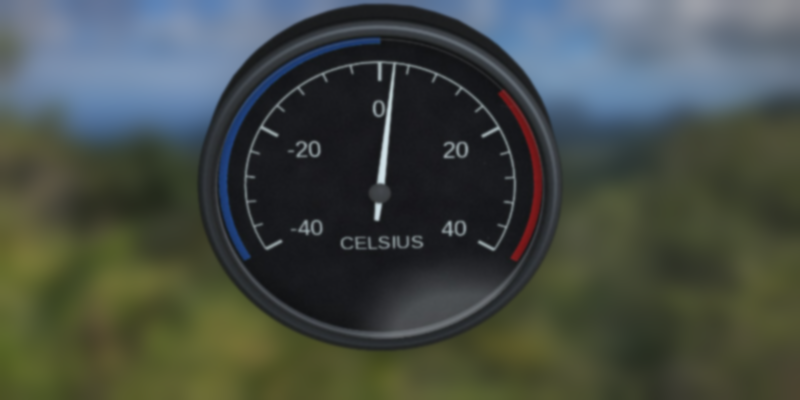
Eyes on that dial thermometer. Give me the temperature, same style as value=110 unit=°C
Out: value=2 unit=°C
